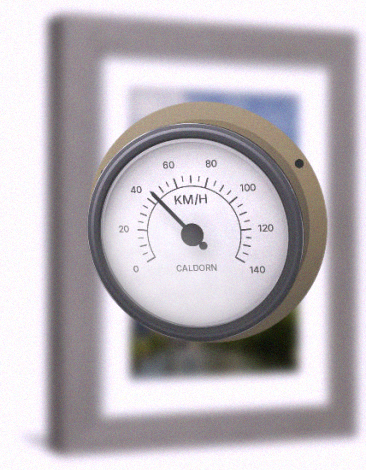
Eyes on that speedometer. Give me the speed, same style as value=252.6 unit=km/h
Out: value=45 unit=km/h
